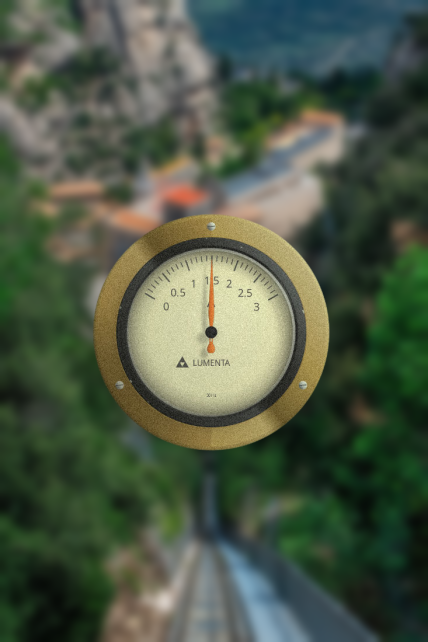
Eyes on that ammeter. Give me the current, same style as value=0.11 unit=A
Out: value=1.5 unit=A
